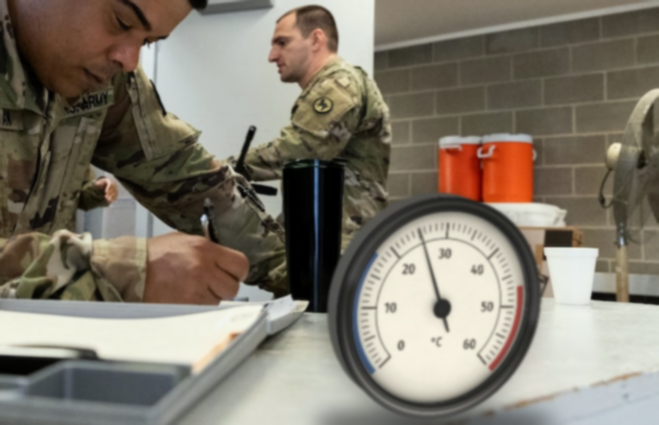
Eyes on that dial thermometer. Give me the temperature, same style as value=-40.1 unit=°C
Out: value=25 unit=°C
